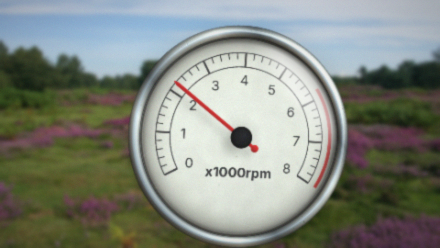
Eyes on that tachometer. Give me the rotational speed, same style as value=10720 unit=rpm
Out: value=2200 unit=rpm
